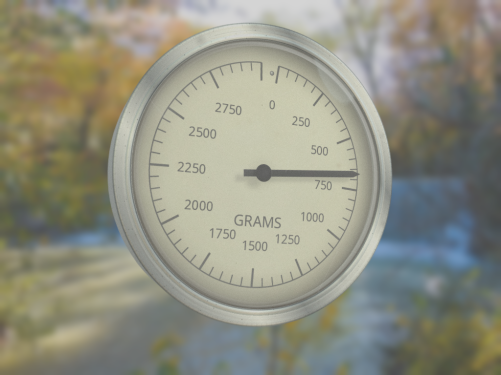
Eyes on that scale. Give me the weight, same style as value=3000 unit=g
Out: value=675 unit=g
